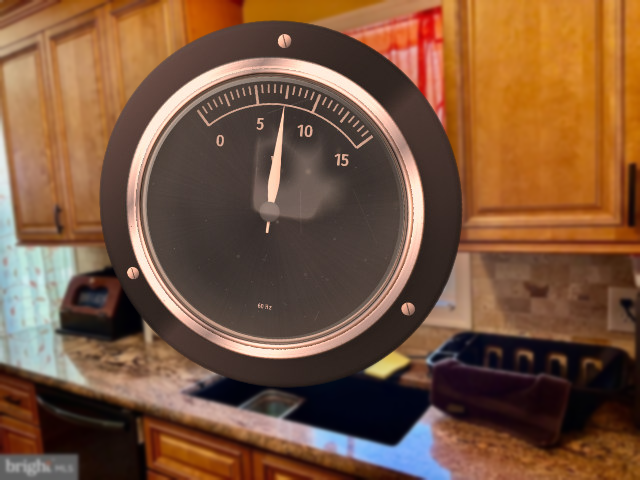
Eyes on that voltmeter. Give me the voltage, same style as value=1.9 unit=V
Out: value=7.5 unit=V
